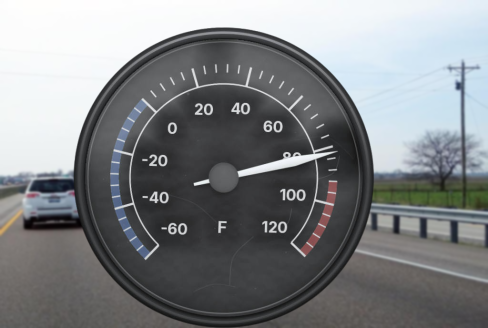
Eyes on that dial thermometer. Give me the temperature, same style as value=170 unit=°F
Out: value=82 unit=°F
